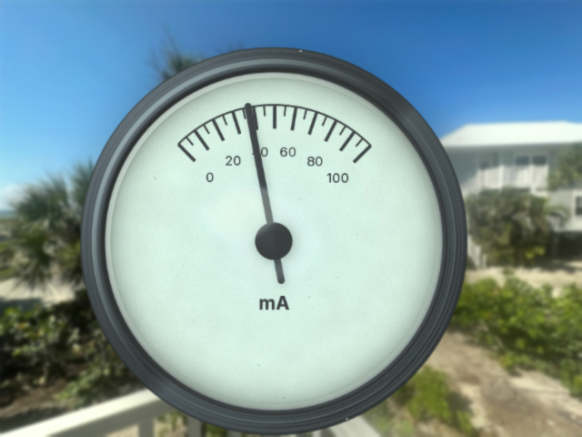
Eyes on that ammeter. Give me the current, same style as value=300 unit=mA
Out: value=37.5 unit=mA
